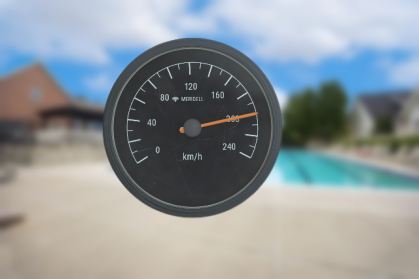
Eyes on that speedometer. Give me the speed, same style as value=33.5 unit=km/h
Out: value=200 unit=km/h
